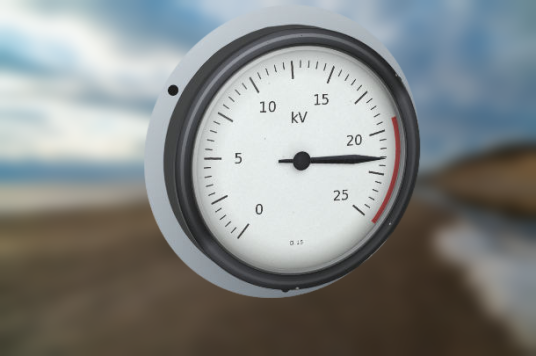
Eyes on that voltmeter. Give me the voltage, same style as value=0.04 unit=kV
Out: value=21.5 unit=kV
